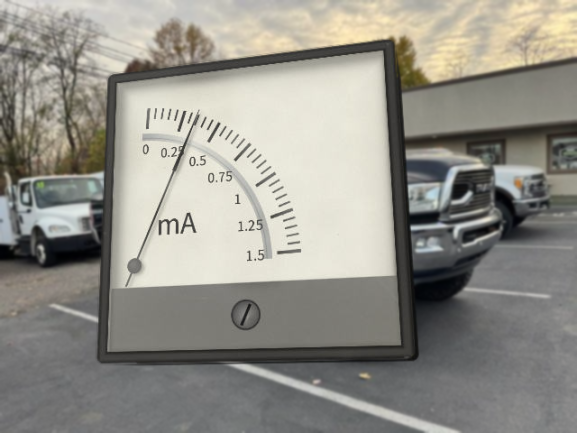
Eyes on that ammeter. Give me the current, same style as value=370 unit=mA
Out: value=0.35 unit=mA
